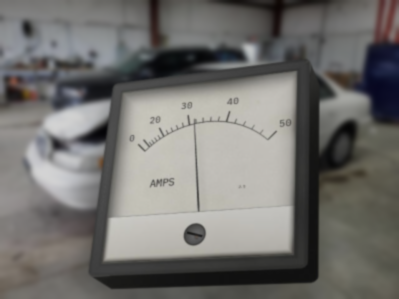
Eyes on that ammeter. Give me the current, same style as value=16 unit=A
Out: value=32 unit=A
